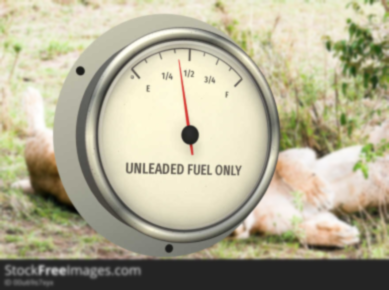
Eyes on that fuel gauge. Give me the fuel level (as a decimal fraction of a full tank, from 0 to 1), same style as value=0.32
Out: value=0.375
